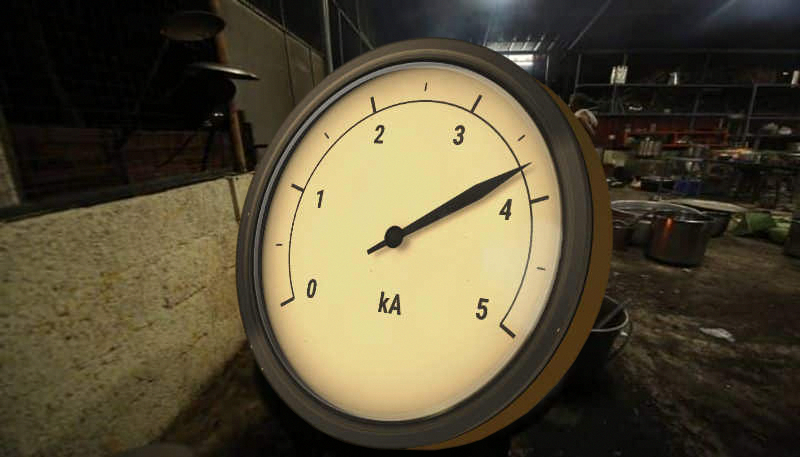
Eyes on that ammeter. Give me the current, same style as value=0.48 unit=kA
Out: value=3.75 unit=kA
